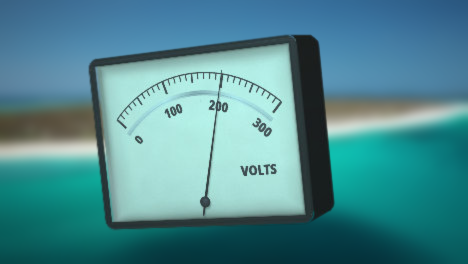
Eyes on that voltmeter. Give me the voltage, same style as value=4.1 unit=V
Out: value=200 unit=V
